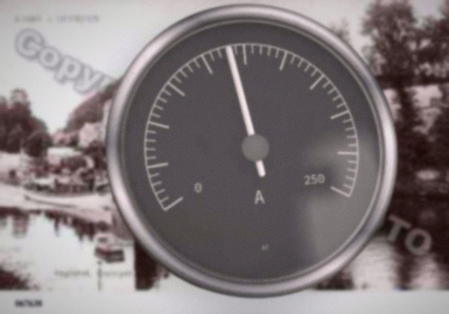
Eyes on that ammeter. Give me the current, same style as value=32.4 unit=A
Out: value=115 unit=A
